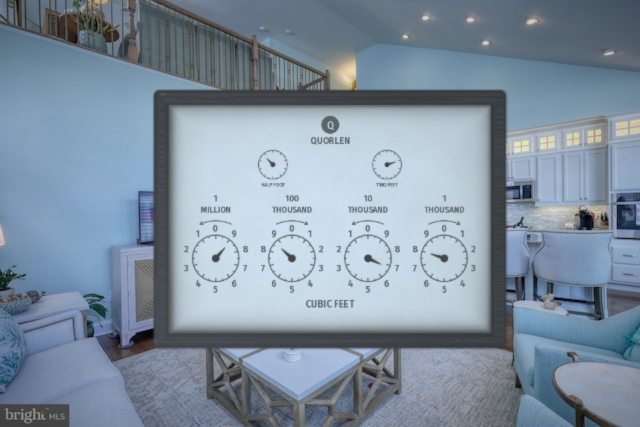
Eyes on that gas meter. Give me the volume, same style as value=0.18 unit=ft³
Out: value=886800 unit=ft³
